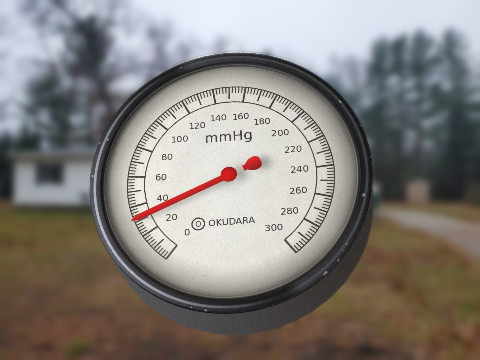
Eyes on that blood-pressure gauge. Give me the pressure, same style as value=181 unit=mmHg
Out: value=30 unit=mmHg
